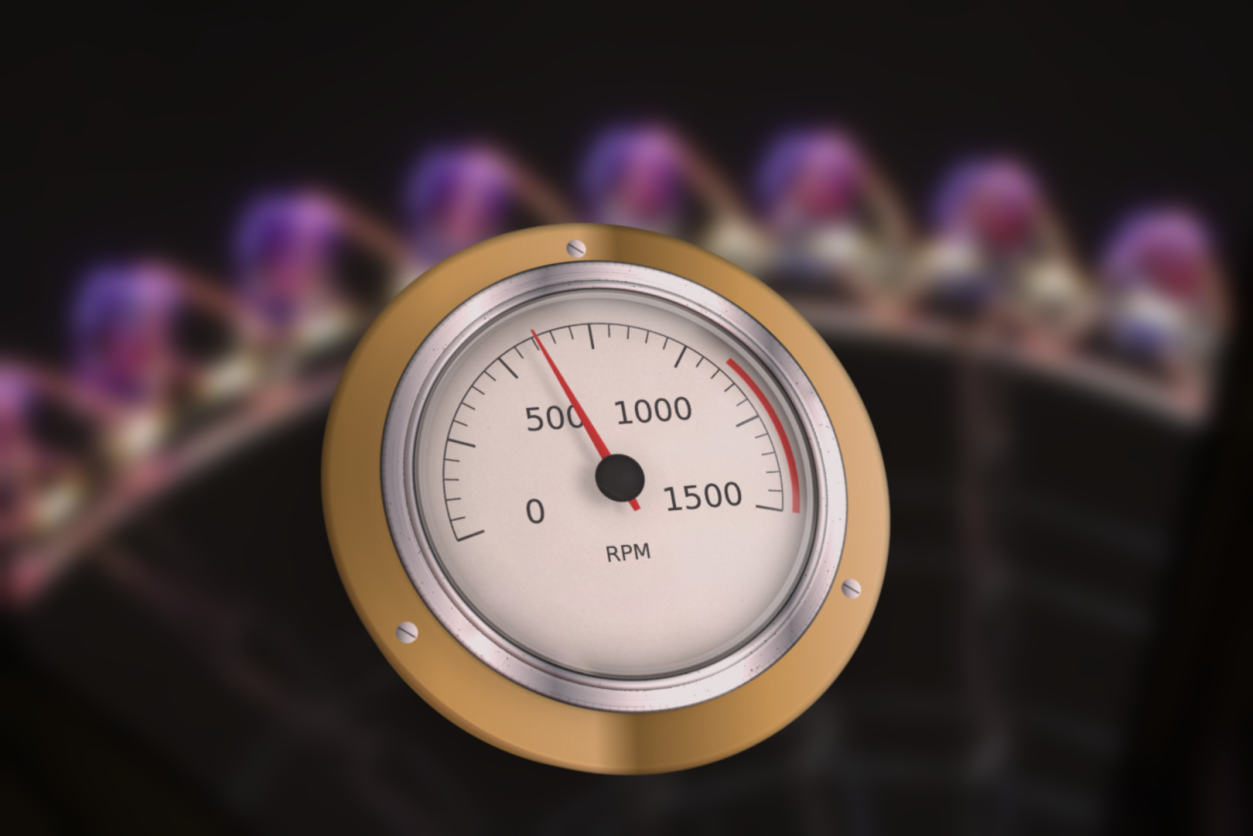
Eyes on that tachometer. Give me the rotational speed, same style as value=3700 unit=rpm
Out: value=600 unit=rpm
